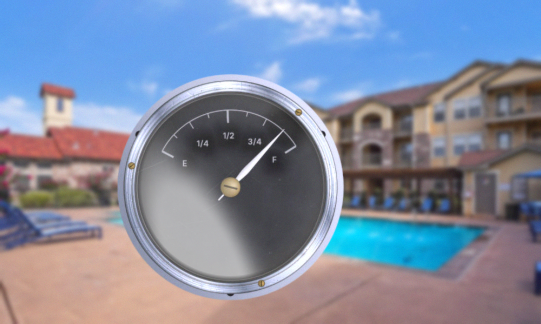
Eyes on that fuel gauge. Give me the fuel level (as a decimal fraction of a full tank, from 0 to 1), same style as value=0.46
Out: value=0.875
